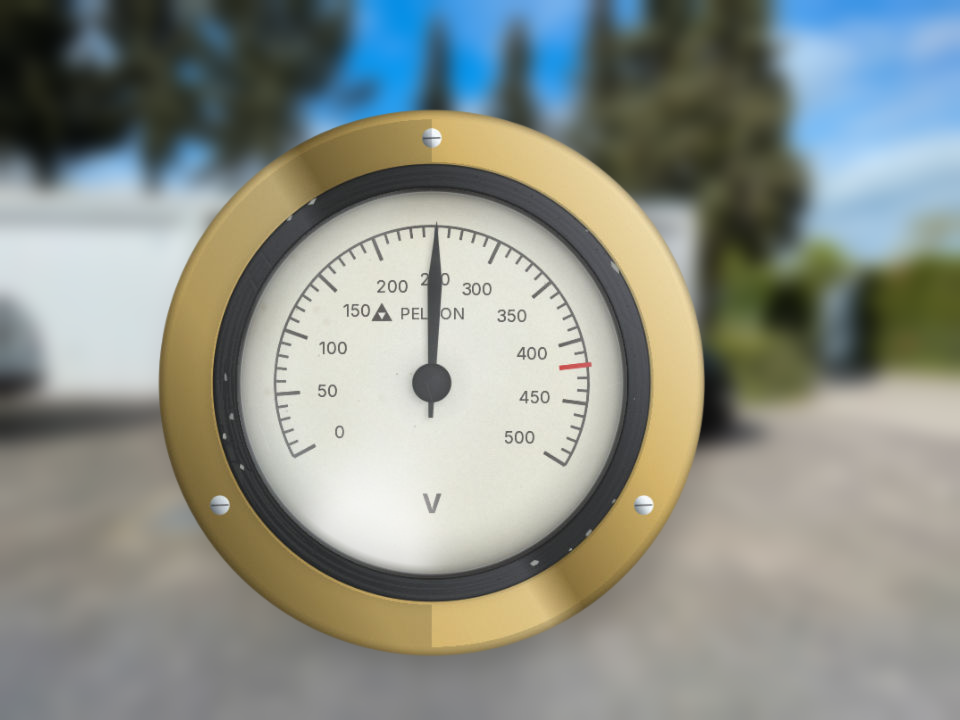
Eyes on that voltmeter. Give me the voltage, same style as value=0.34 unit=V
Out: value=250 unit=V
